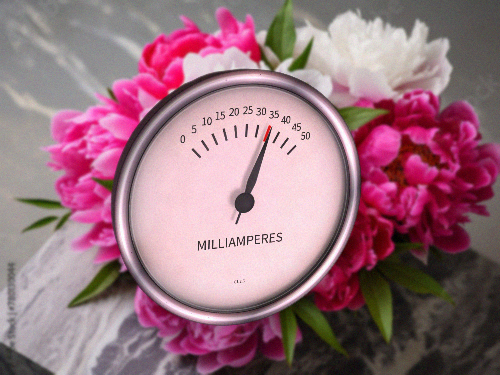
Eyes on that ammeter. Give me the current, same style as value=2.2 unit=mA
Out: value=35 unit=mA
